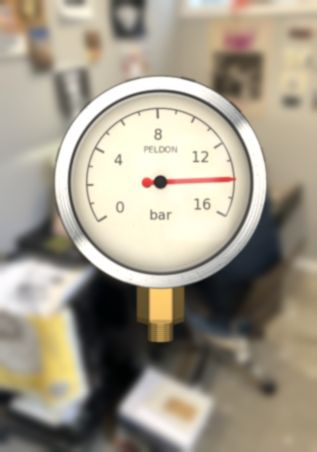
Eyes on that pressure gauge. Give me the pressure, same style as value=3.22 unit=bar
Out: value=14 unit=bar
